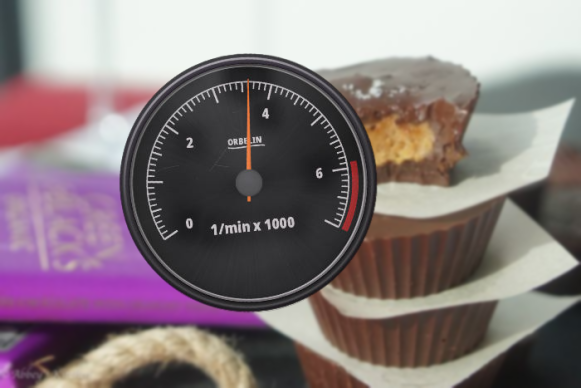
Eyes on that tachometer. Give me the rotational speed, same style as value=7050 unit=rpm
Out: value=3600 unit=rpm
